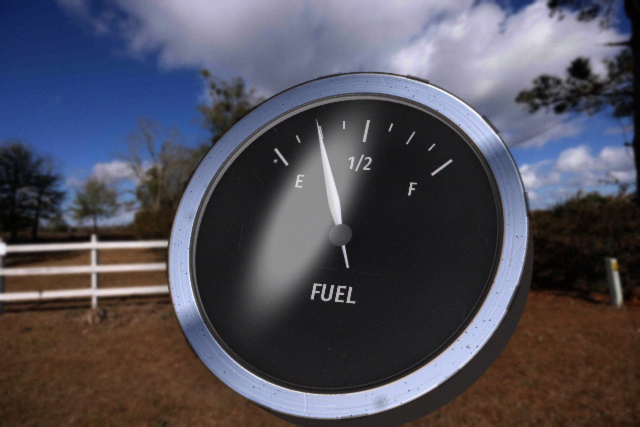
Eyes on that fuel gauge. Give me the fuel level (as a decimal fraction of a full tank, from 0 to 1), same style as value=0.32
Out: value=0.25
